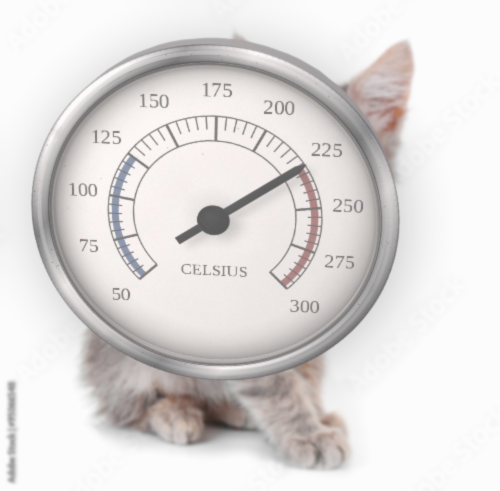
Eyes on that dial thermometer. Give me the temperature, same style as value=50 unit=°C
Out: value=225 unit=°C
